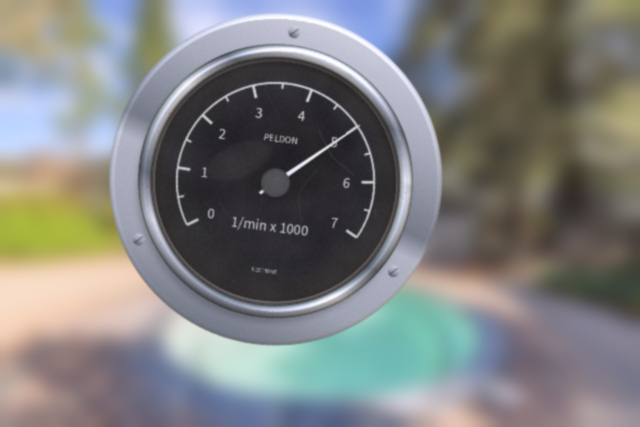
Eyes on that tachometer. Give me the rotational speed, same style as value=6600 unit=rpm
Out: value=5000 unit=rpm
